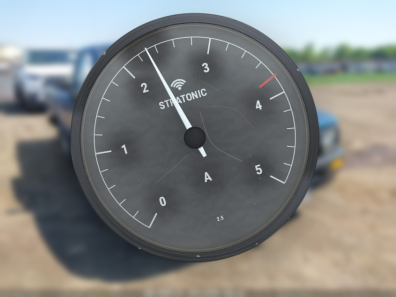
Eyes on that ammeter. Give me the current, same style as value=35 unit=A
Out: value=2.3 unit=A
